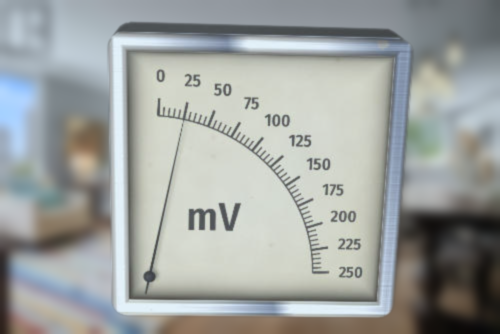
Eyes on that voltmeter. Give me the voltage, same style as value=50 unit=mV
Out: value=25 unit=mV
